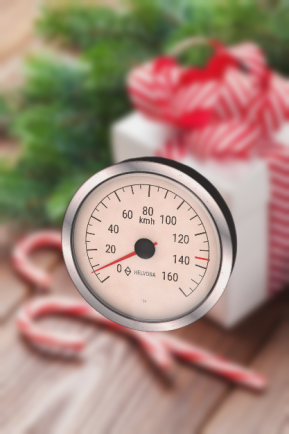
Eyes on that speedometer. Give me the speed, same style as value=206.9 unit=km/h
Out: value=7.5 unit=km/h
